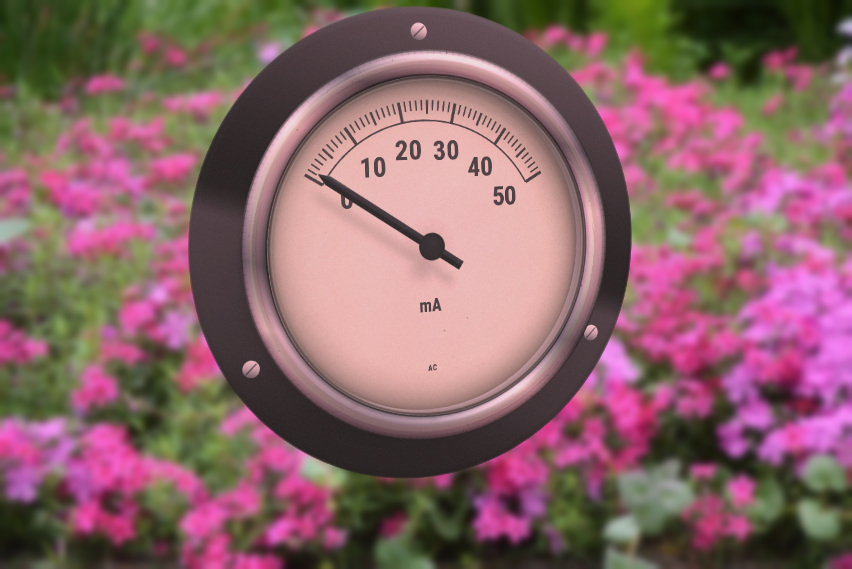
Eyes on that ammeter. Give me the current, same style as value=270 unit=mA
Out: value=1 unit=mA
